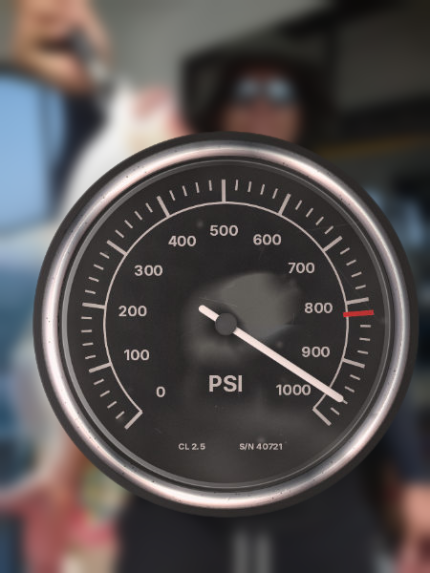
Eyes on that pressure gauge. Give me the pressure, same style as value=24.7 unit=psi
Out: value=960 unit=psi
